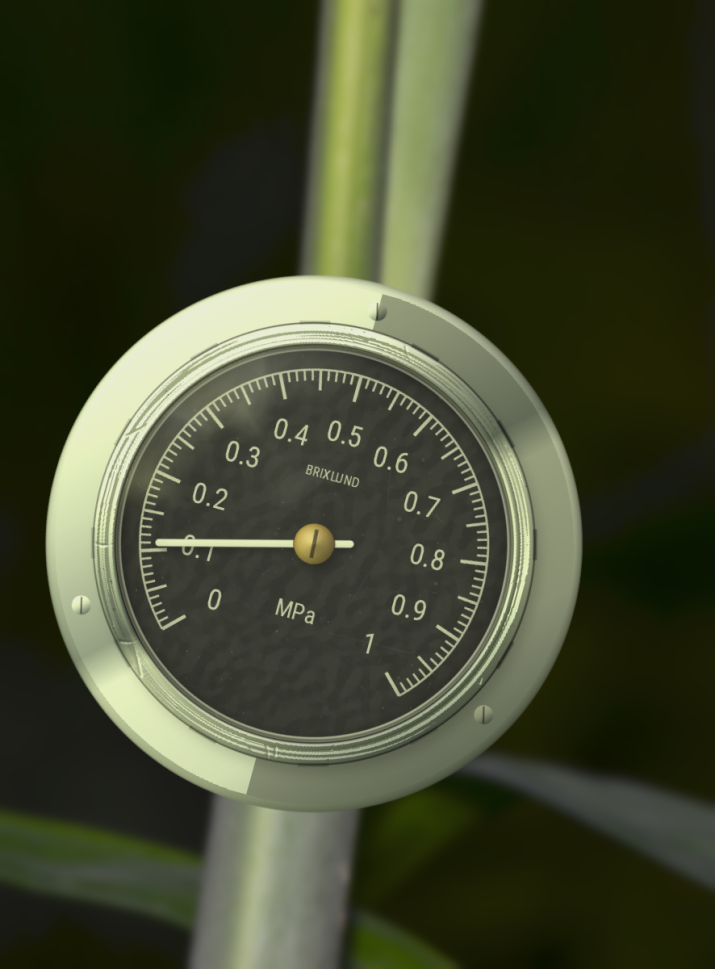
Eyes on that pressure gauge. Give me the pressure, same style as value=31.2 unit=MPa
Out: value=0.11 unit=MPa
